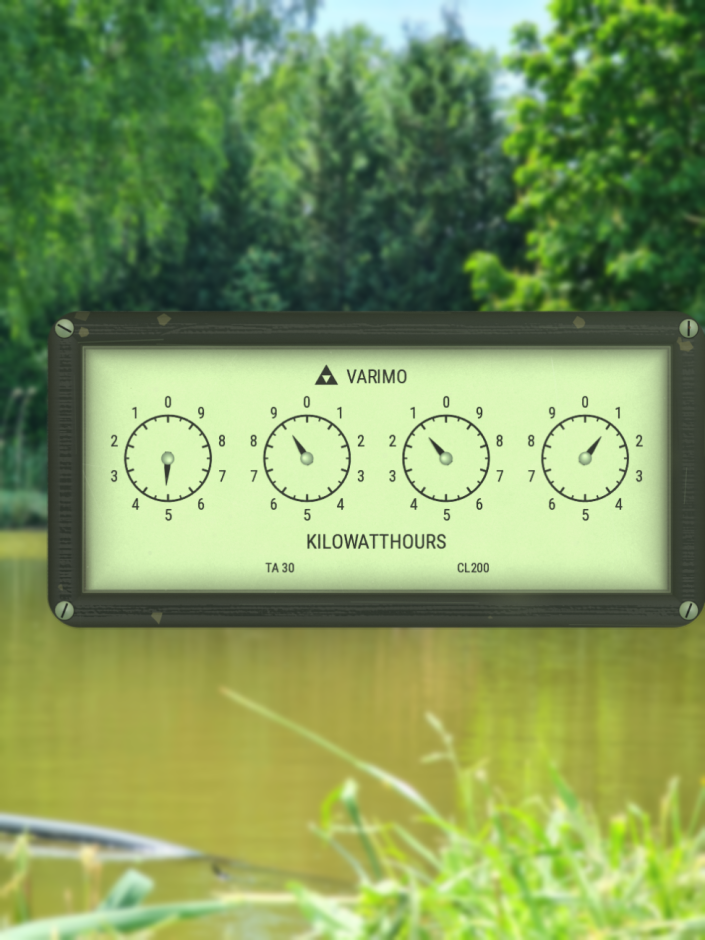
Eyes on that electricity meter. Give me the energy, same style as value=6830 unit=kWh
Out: value=4911 unit=kWh
